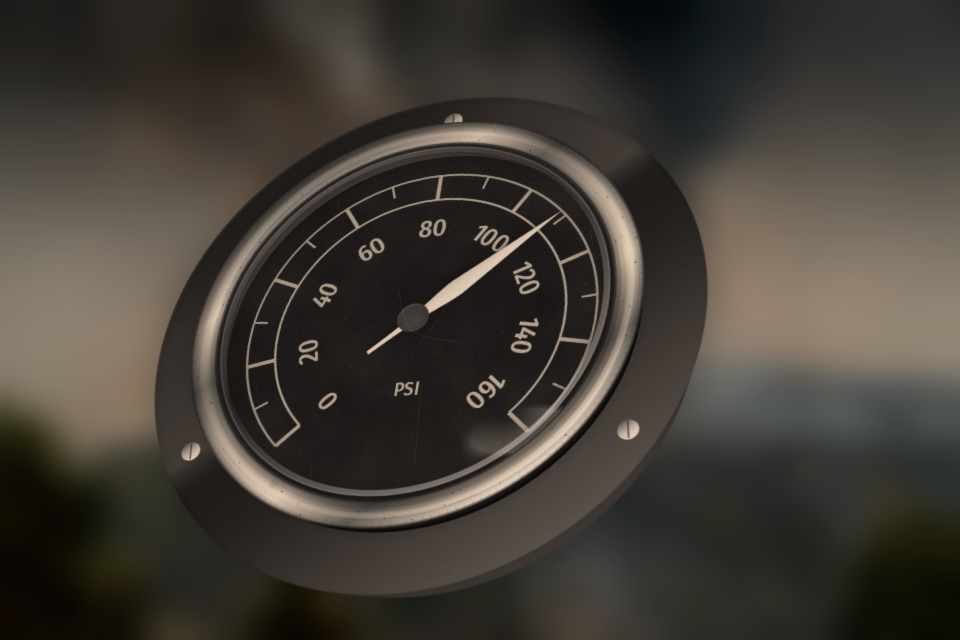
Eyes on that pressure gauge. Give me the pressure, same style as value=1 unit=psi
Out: value=110 unit=psi
